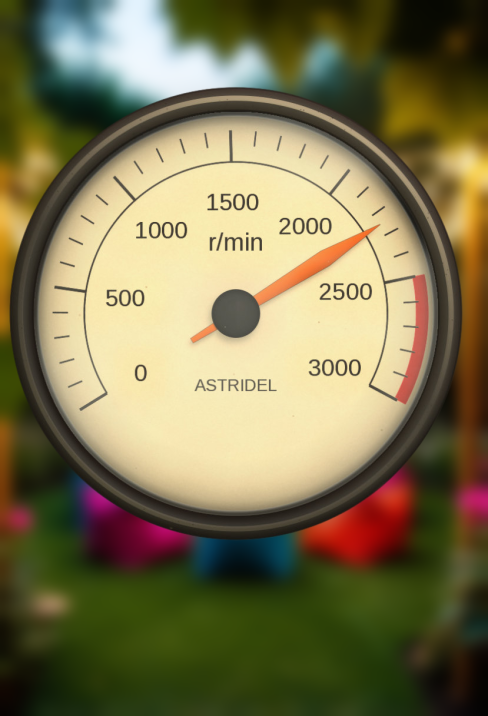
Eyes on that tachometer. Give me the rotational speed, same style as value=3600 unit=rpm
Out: value=2250 unit=rpm
